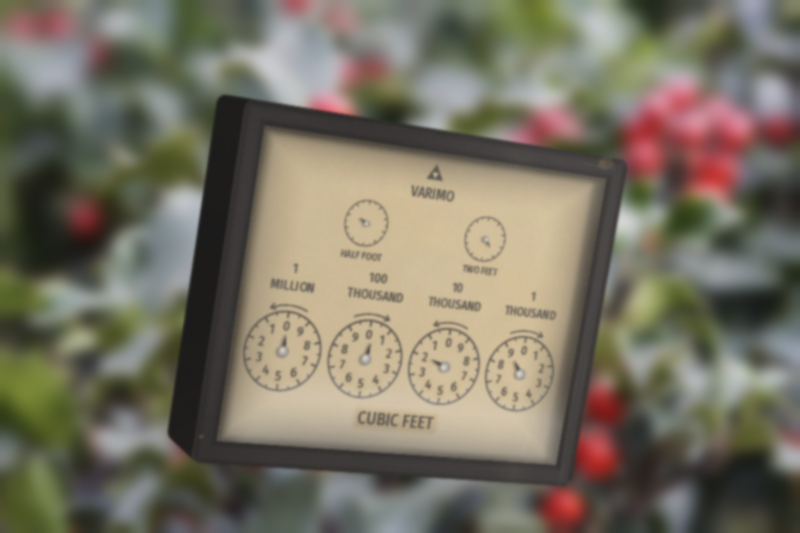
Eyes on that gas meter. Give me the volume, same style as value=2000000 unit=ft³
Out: value=1900 unit=ft³
